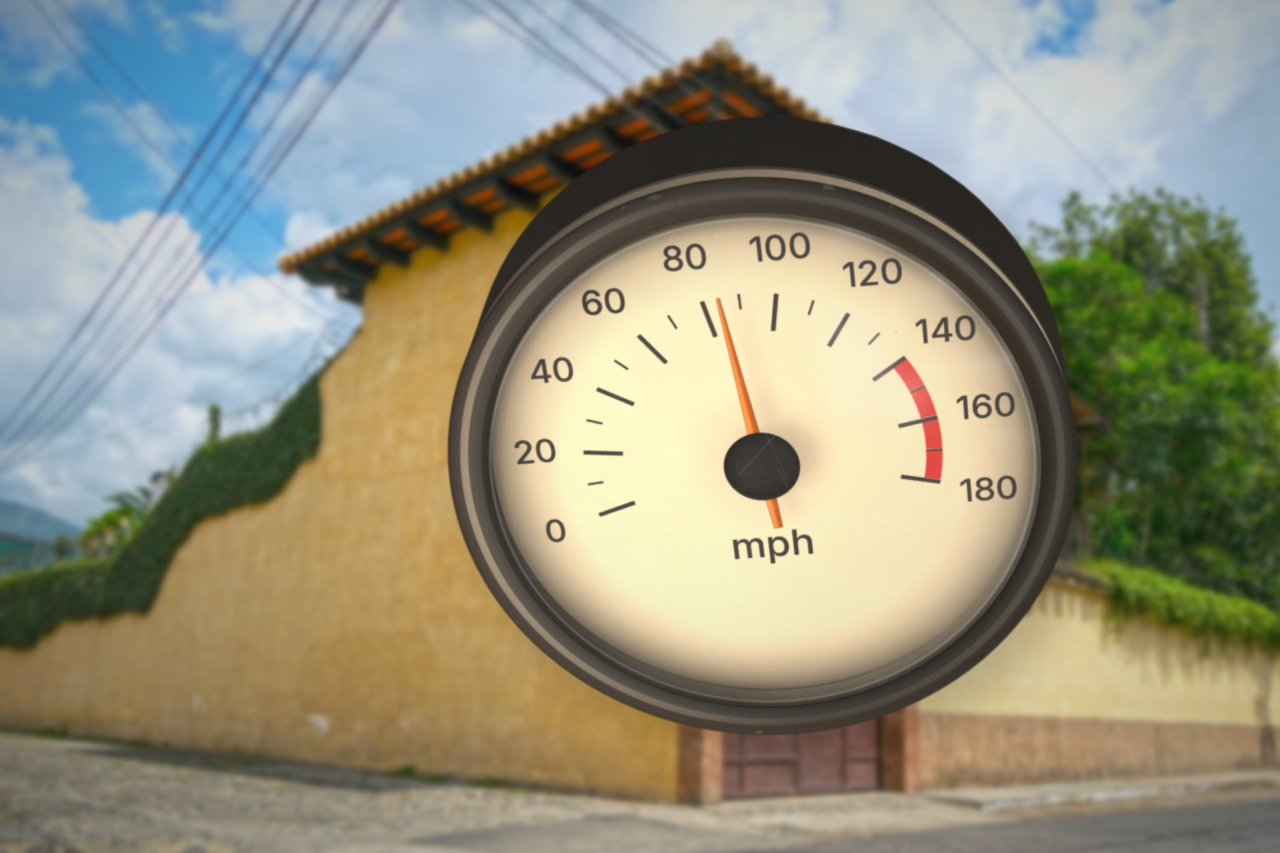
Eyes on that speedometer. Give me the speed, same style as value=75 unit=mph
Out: value=85 unit=mph
